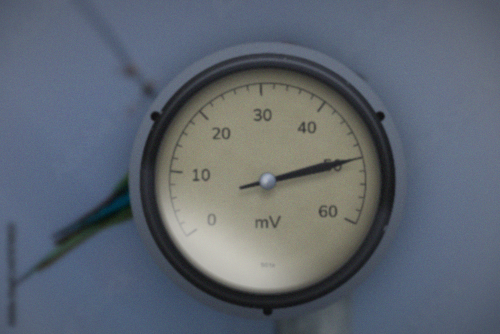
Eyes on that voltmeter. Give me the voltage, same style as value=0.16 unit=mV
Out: value=50 unit=mV
